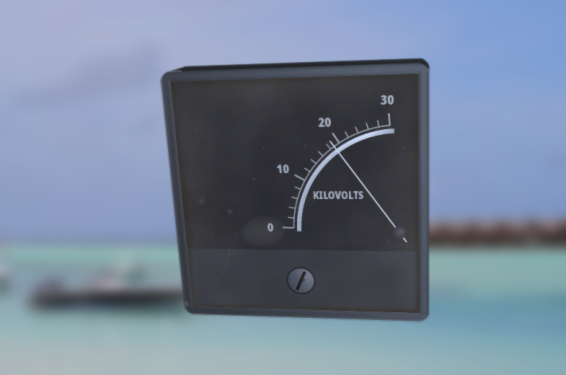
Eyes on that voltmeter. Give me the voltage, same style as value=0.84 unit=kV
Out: value=19 unit=kV
